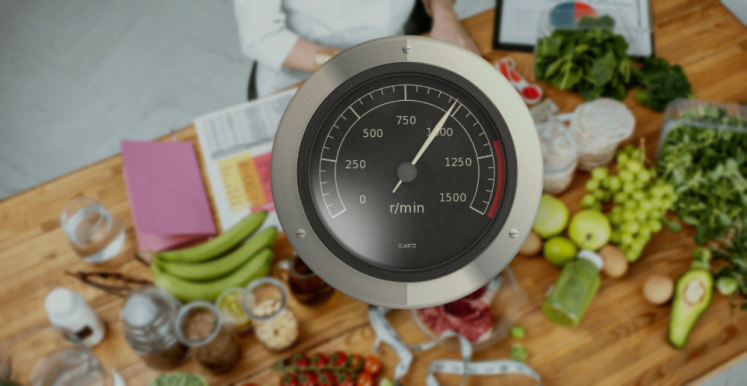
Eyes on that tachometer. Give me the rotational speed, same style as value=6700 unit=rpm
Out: value=975 unit=rpm
